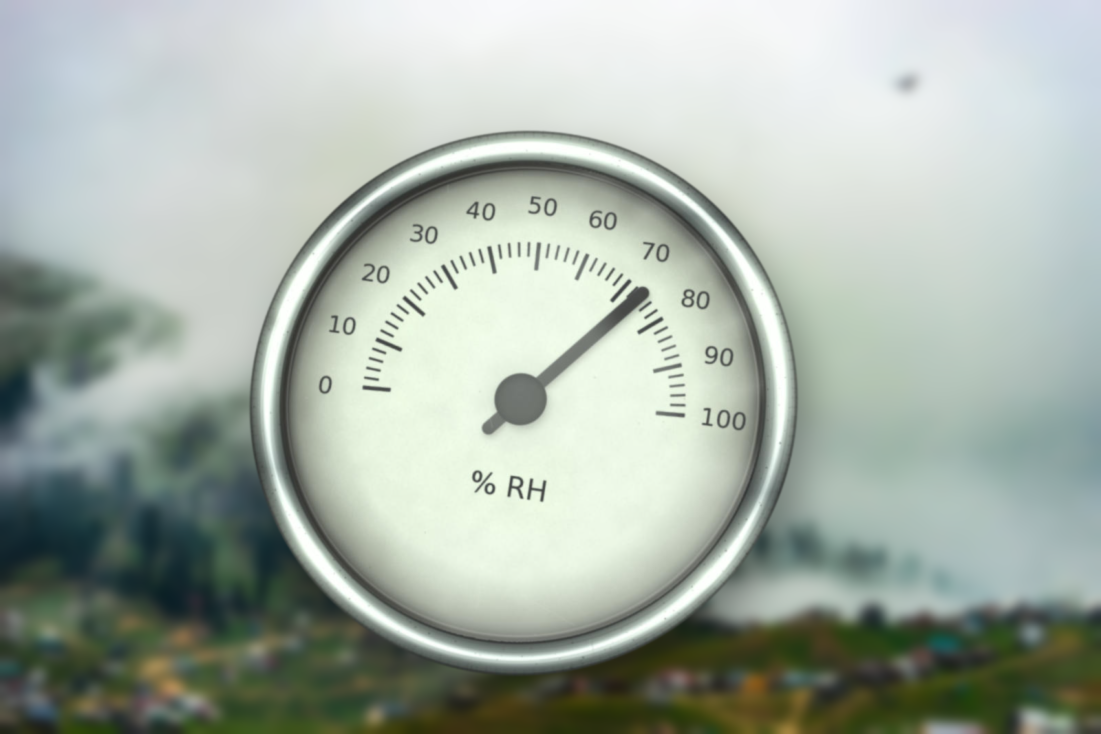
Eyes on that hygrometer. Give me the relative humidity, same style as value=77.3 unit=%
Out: value=74 unit=%
